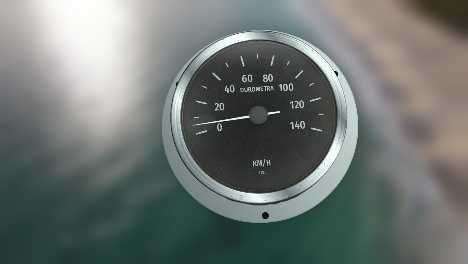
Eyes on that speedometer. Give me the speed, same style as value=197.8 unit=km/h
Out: value=5 unit=km/h
